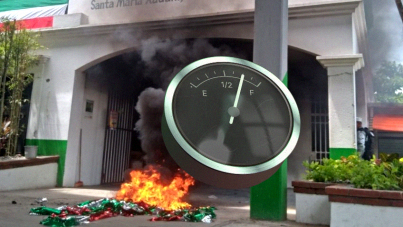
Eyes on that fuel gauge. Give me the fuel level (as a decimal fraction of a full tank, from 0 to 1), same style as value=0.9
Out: value=0.75
